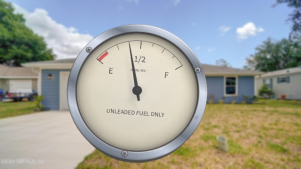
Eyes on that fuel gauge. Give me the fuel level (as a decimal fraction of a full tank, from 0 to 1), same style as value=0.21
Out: value=0.375
